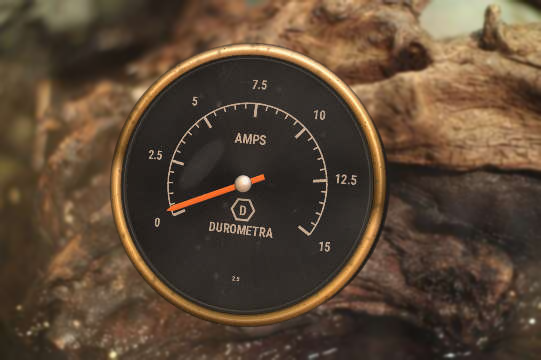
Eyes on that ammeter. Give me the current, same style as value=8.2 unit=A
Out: value=0.25 unit=A
